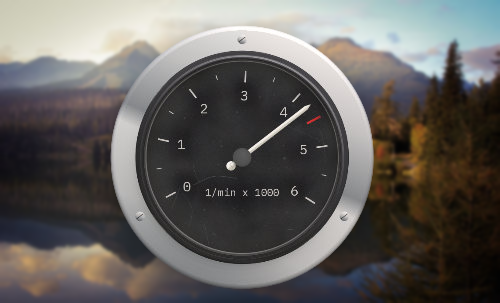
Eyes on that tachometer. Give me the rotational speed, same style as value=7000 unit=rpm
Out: value=4250 unit=rpm
